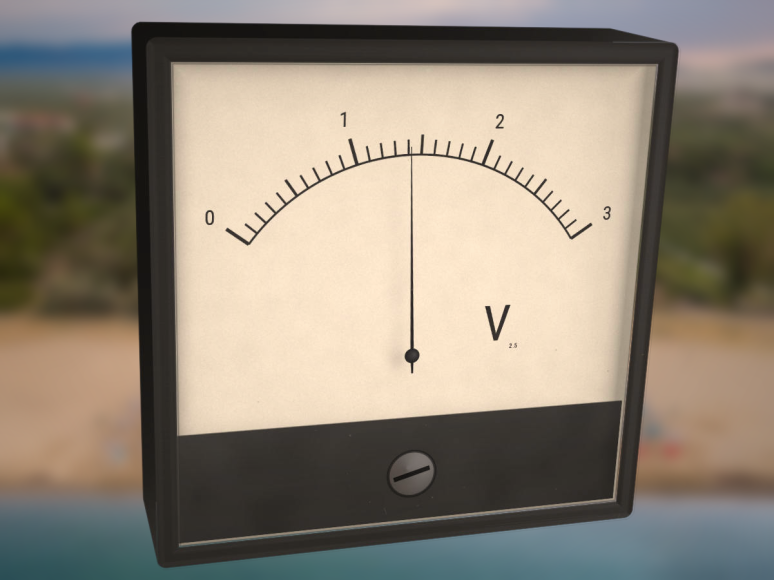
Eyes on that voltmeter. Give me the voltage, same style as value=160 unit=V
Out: value=1.4 unit=V
